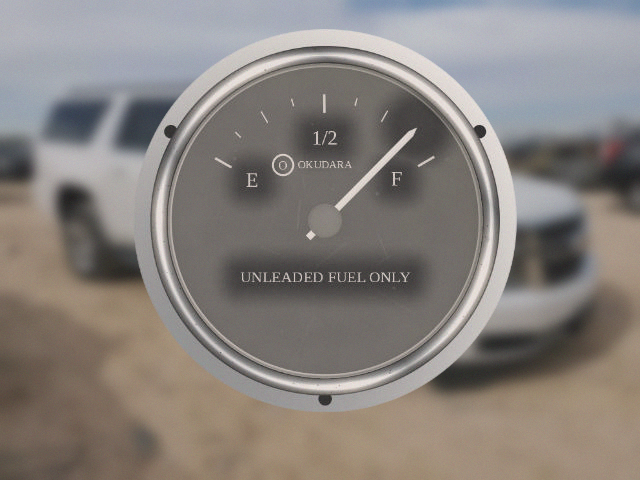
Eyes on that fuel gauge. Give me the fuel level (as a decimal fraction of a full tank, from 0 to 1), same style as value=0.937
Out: value=0.875
